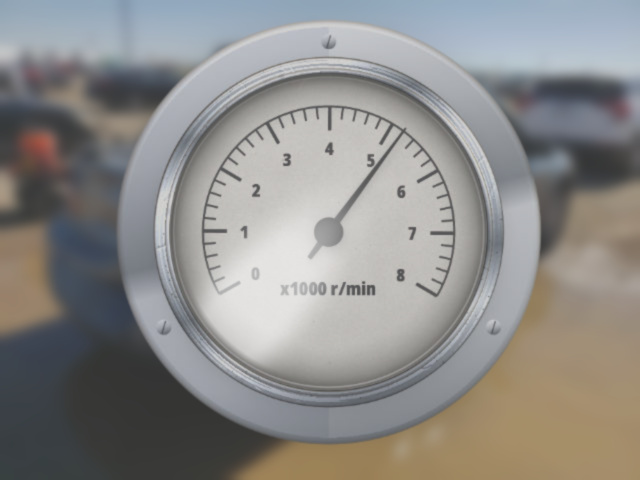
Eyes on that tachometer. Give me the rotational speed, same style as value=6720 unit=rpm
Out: value=5200 unit=rpm
